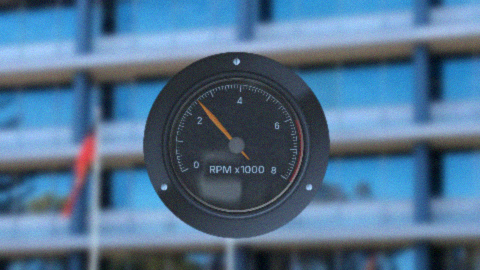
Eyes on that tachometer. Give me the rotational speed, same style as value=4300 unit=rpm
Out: value=2500 unit=rpm
